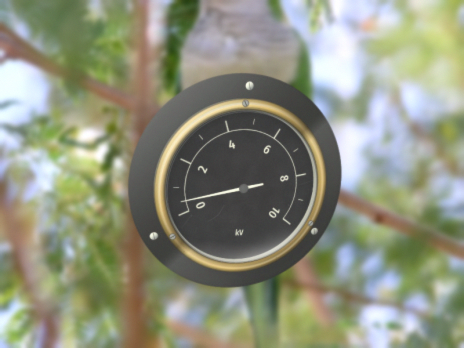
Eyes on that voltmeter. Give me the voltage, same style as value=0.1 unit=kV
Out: value=0.5 unit=kV
